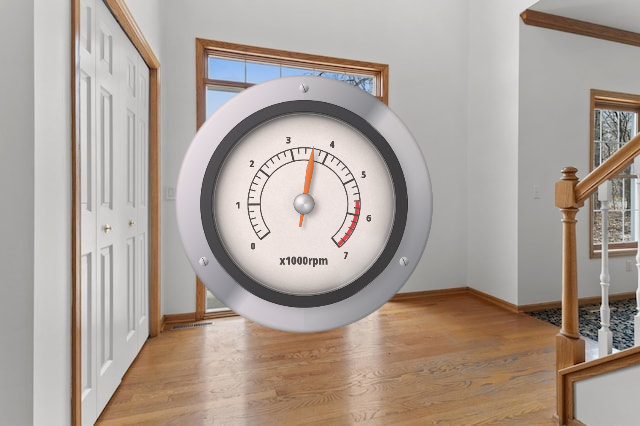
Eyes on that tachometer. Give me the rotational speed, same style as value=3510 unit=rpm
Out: value=3600 unit=rpm
